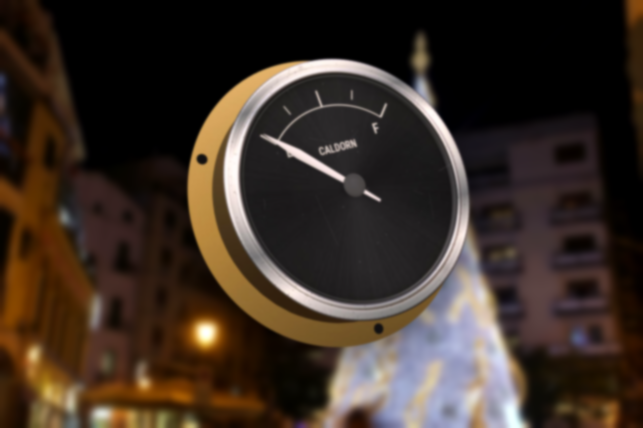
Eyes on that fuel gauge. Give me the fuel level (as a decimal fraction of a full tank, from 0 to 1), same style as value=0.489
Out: value=0
